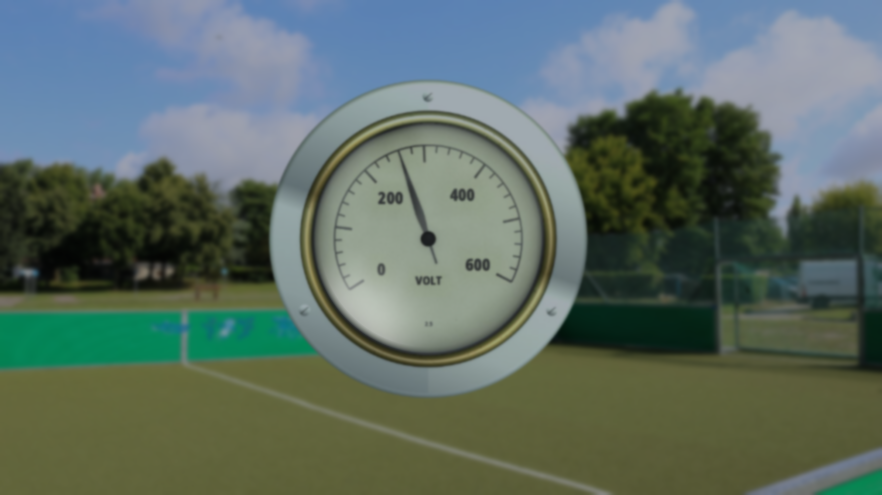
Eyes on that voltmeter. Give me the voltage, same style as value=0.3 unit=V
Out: value=260 unit=V
